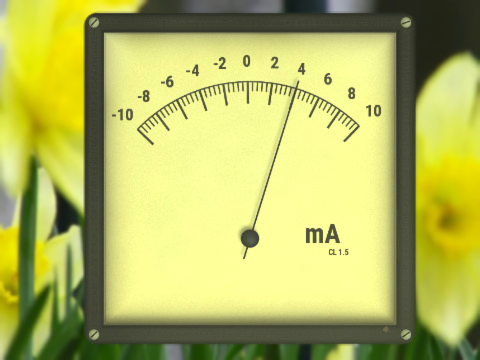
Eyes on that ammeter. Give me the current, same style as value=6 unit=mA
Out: value=4 unit=mA
